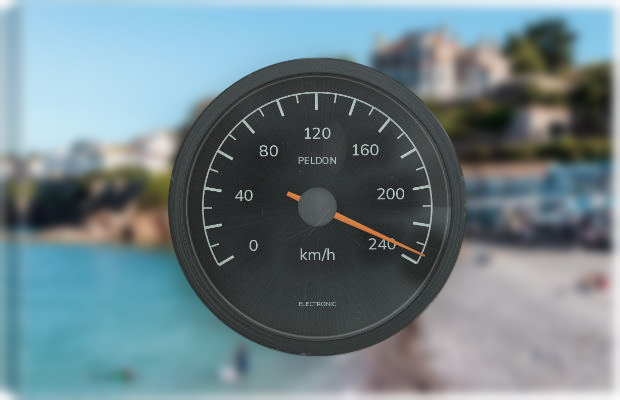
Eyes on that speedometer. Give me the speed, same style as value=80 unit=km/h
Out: value=235 unit=km/h
